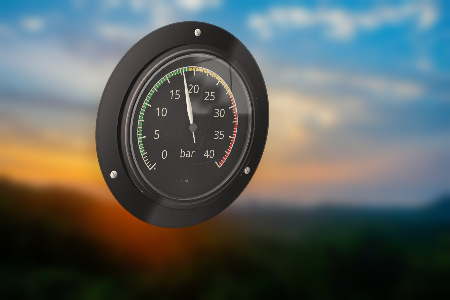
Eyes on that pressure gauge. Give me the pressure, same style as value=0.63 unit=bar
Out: value=17.5 unit=bar
